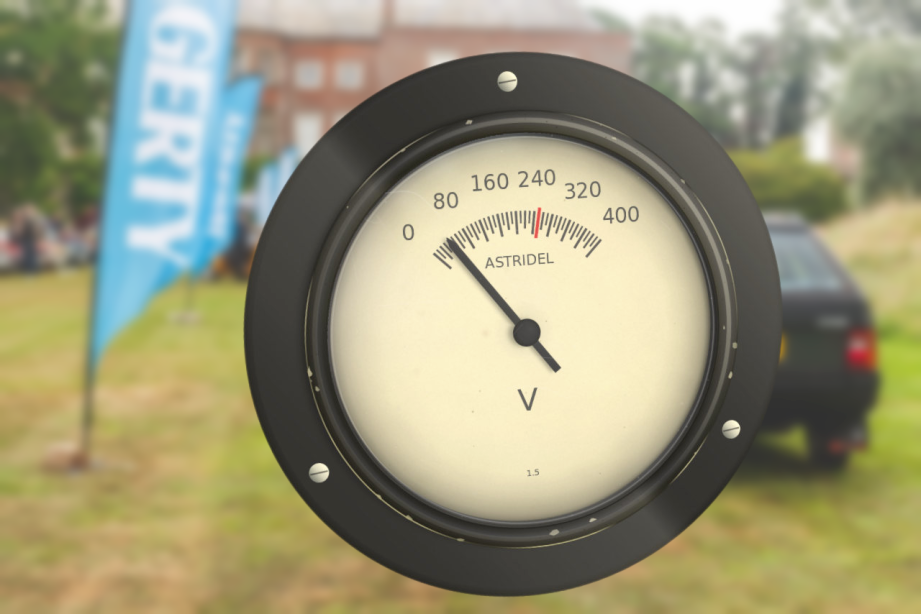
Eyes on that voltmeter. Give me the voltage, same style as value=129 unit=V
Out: value=40 unit=V
